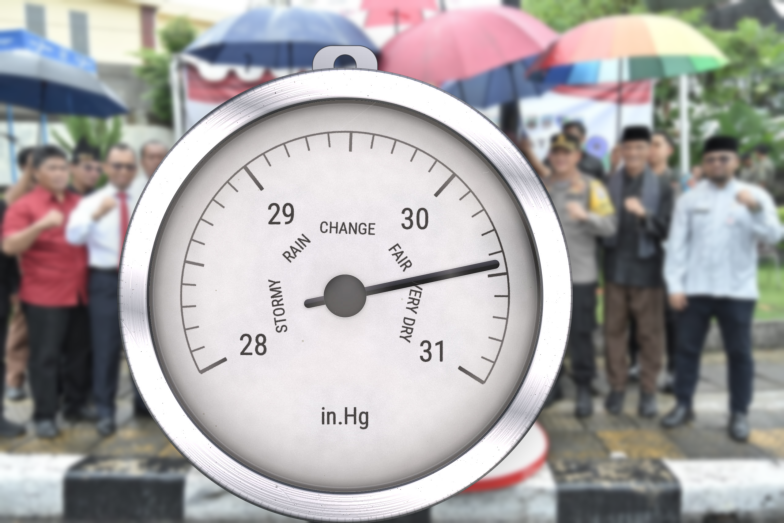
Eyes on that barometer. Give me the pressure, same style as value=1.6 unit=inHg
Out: value=30.45 unit=inHg
